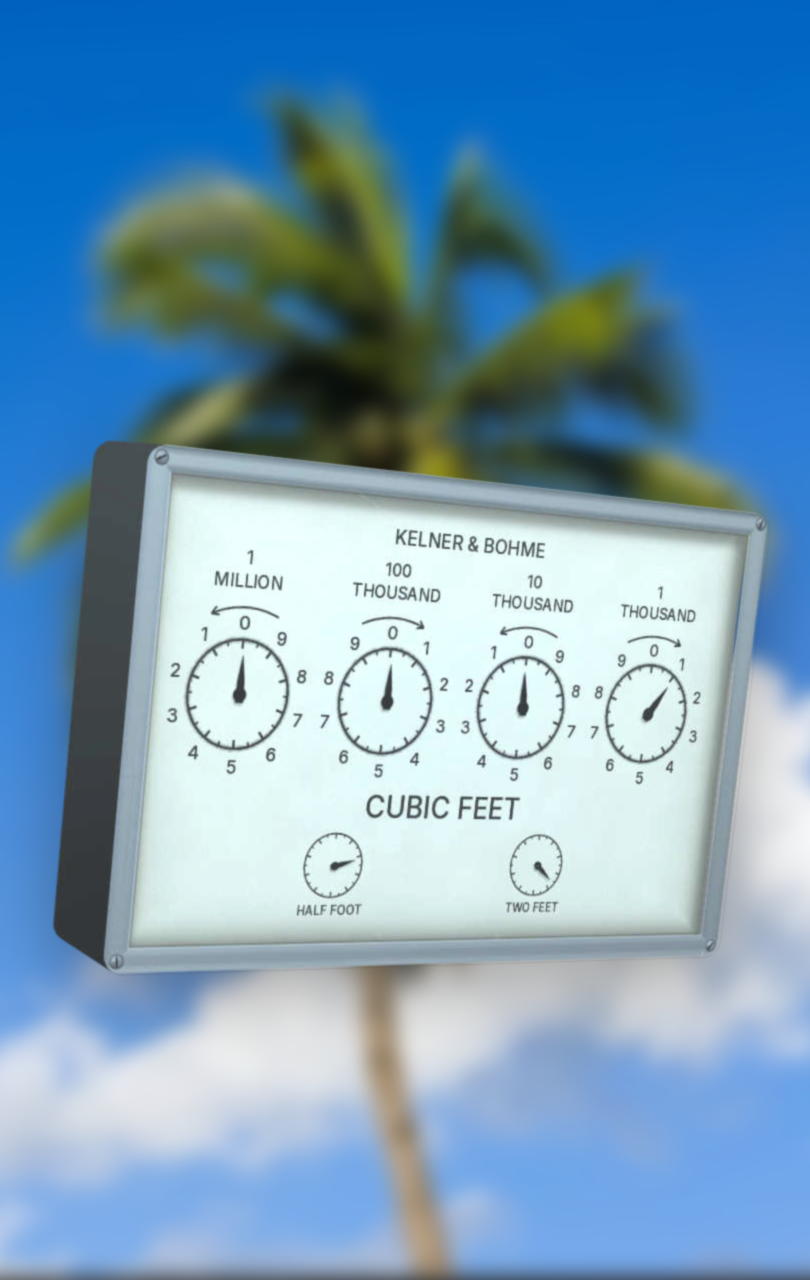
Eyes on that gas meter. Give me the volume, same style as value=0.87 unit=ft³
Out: value=100 unit=ft³
